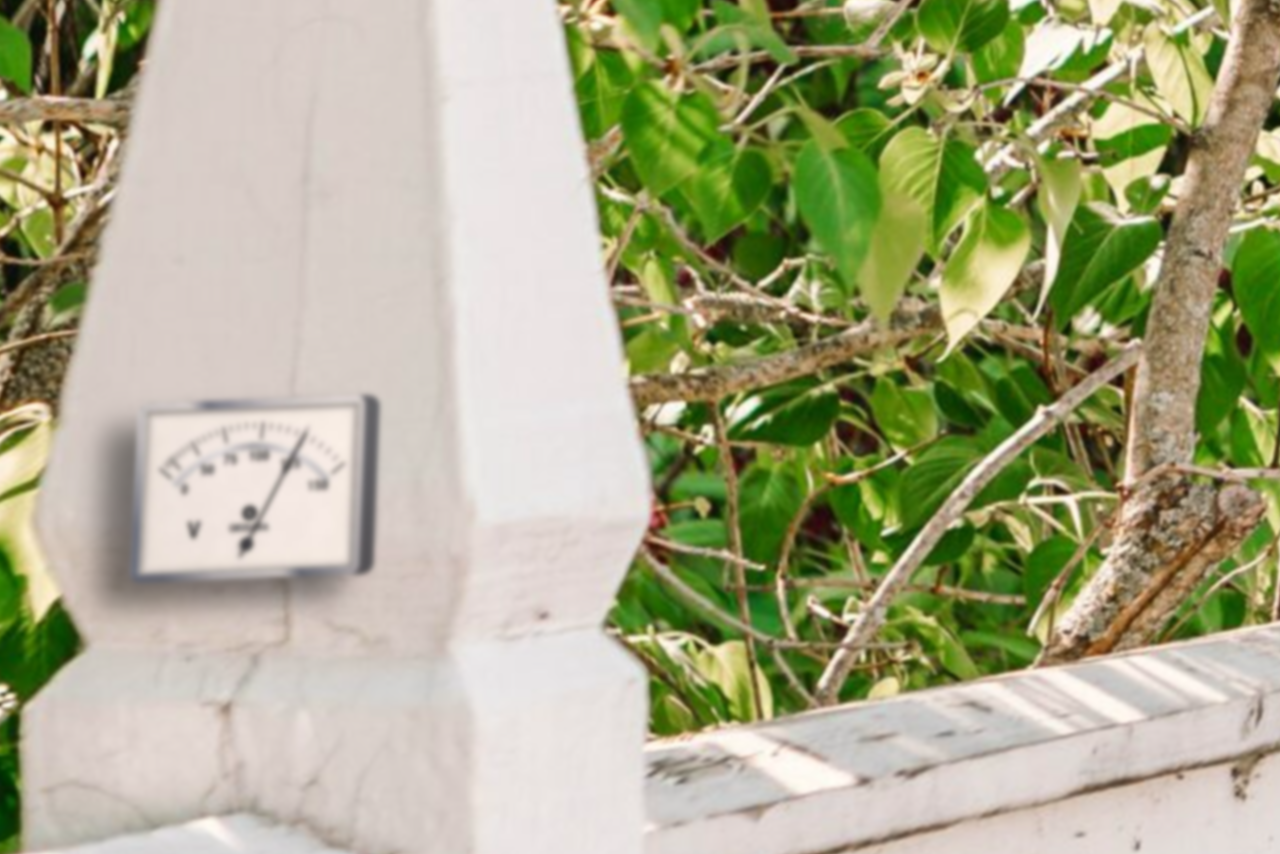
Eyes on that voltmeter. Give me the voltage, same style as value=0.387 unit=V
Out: value=125 unit=V
